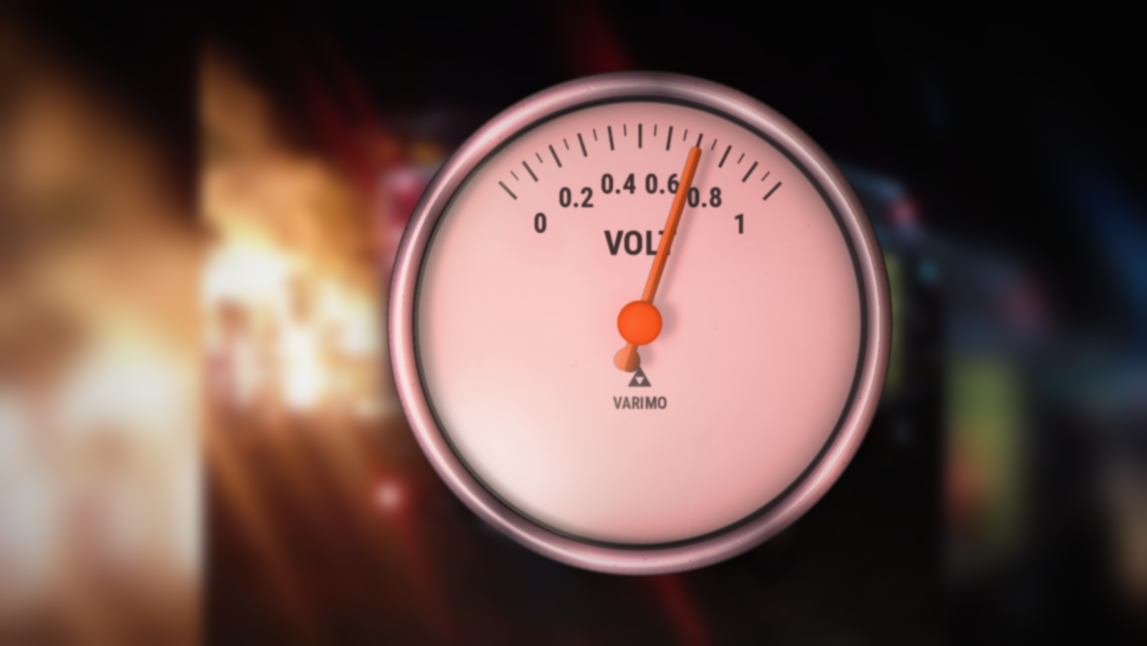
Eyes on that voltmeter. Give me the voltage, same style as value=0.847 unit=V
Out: value=0.7 unit=V
